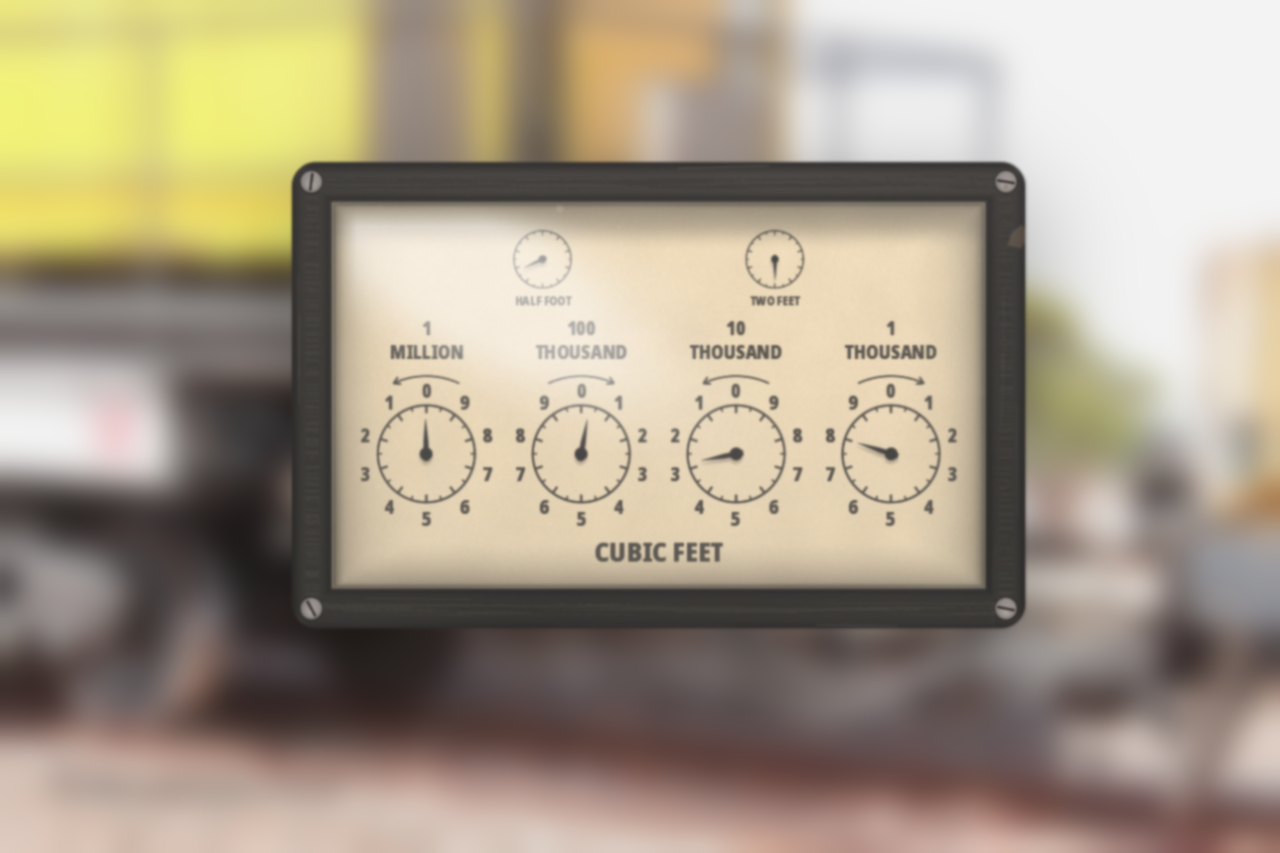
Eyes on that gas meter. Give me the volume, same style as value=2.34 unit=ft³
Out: value=2800 unit=ft³
